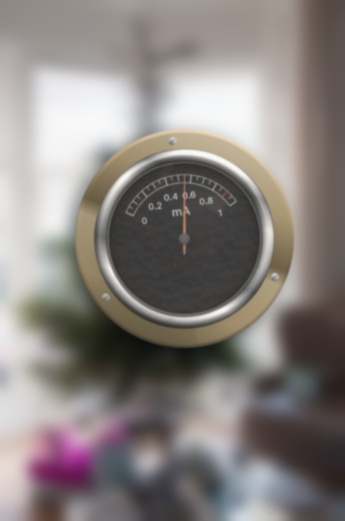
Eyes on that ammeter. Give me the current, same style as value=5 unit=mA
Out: value=0.55 unit=mA
